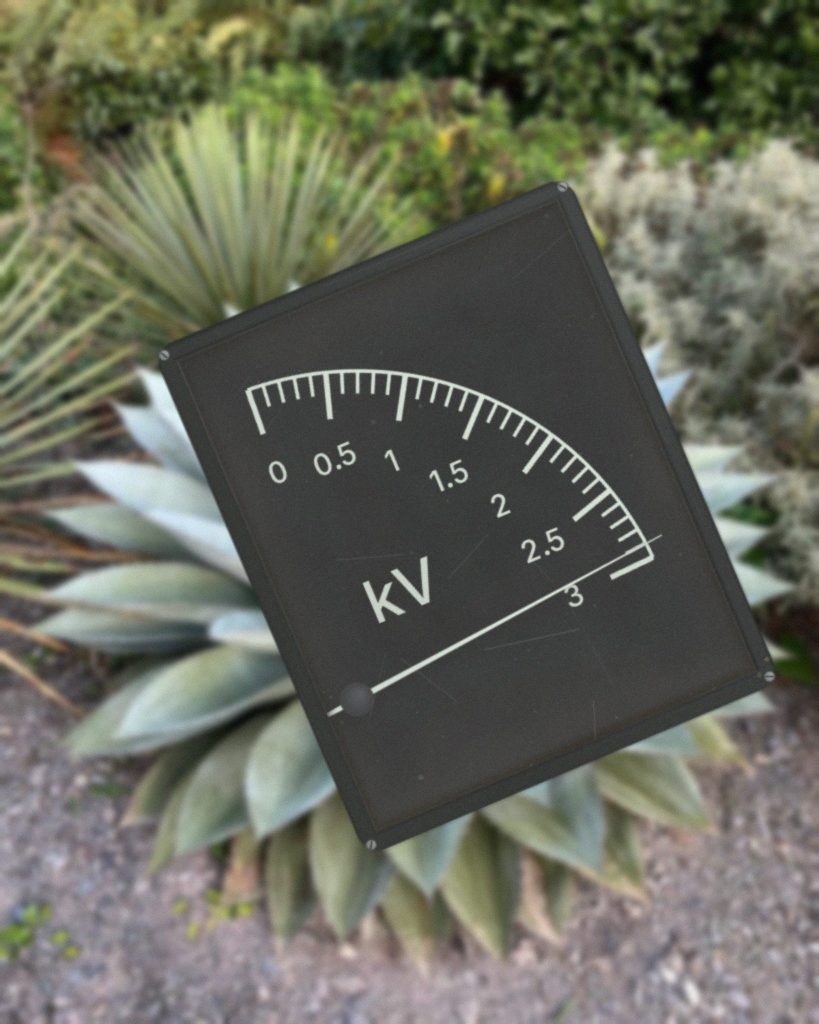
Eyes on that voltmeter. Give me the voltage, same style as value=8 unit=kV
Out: value=2.9 unit=kV
